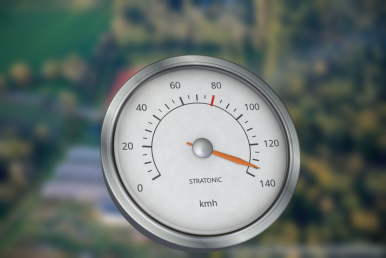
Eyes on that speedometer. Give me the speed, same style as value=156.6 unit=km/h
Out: value=135 unit=km/h
